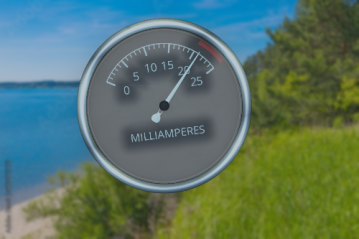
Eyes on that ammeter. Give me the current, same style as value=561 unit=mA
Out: value=21 unit=mA
